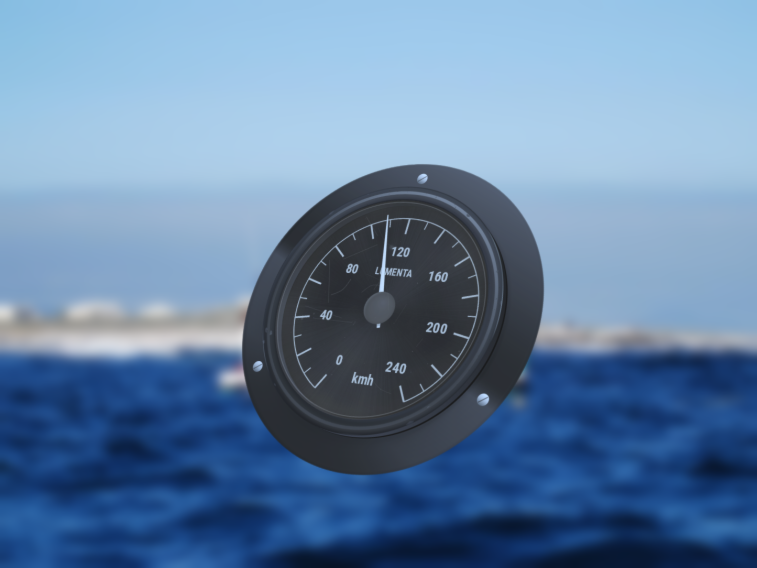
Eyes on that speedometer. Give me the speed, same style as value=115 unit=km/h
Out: value=110 unit=km/h
